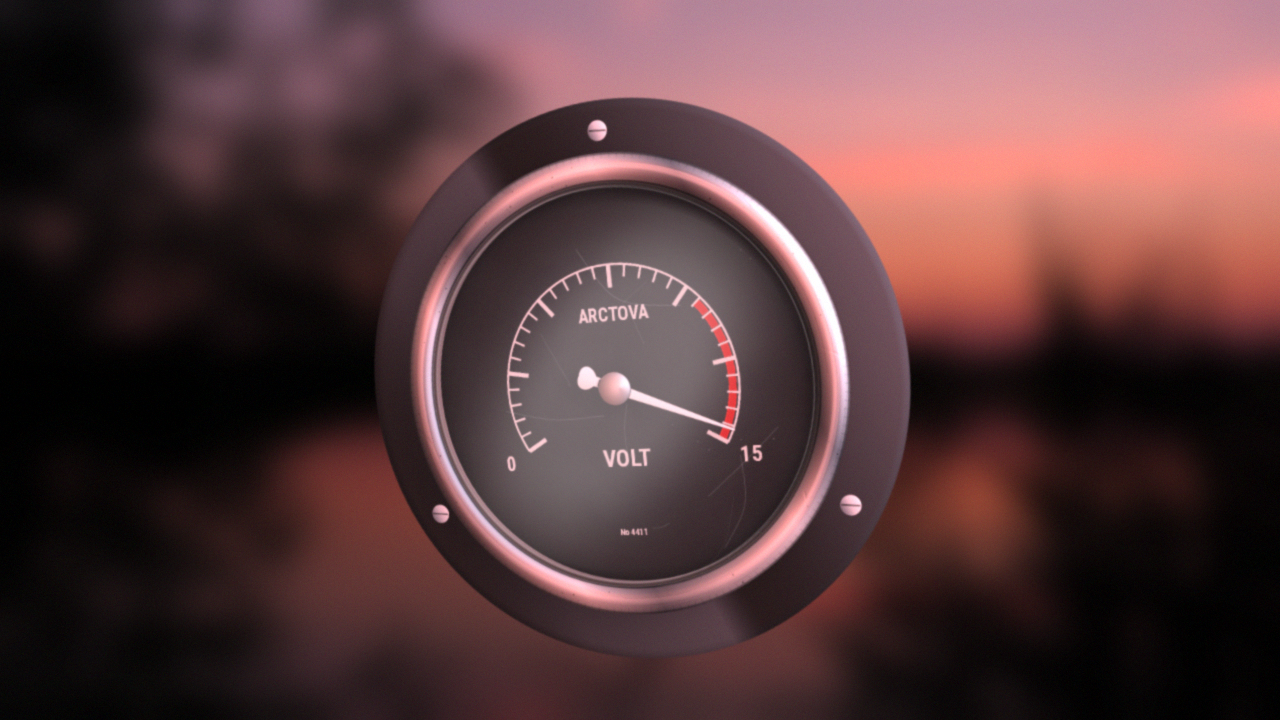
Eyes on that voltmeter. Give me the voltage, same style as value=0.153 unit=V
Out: value=14.5 unit=V
